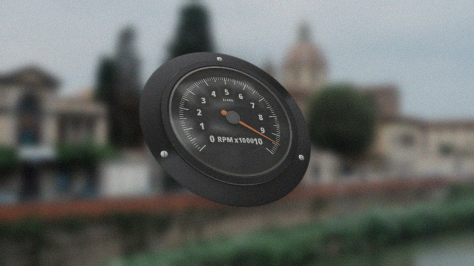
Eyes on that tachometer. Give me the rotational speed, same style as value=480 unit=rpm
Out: value=9500 unit=rpm
